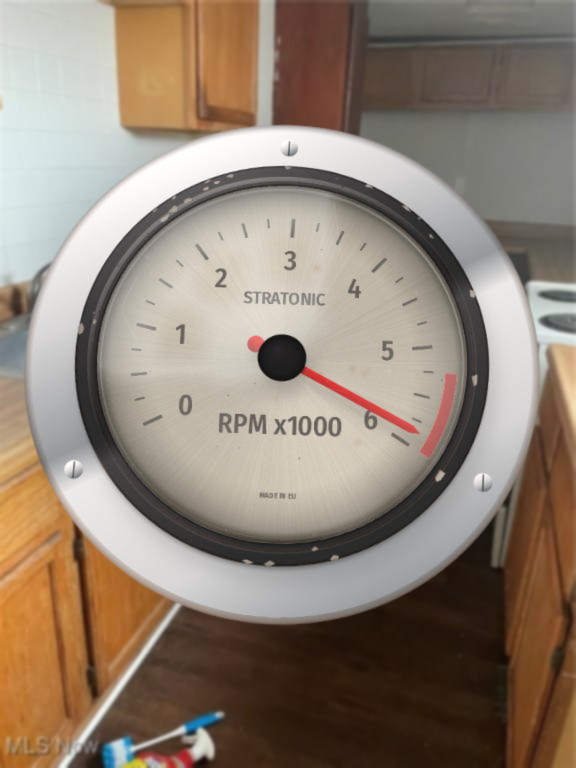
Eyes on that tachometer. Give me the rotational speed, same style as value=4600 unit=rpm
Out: value=5875 unit=rpm
